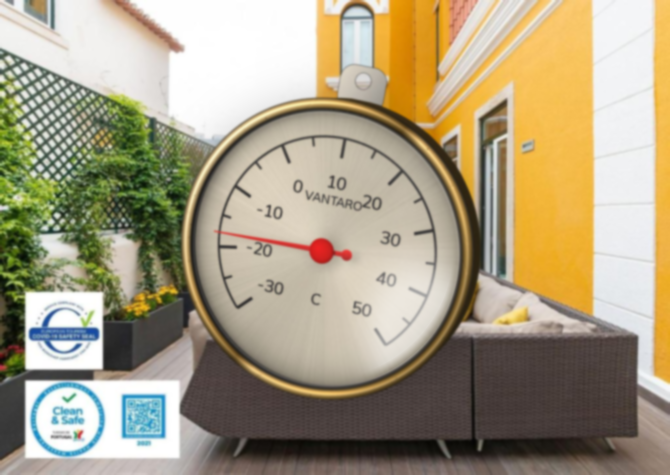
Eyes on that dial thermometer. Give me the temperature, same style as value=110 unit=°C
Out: value=-17.5 unit=°C
